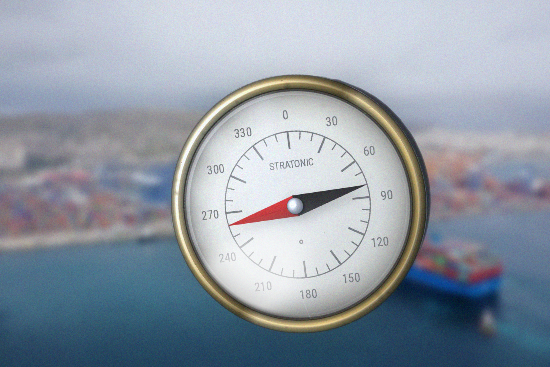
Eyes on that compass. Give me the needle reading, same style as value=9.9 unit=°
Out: value=260 unit=°
